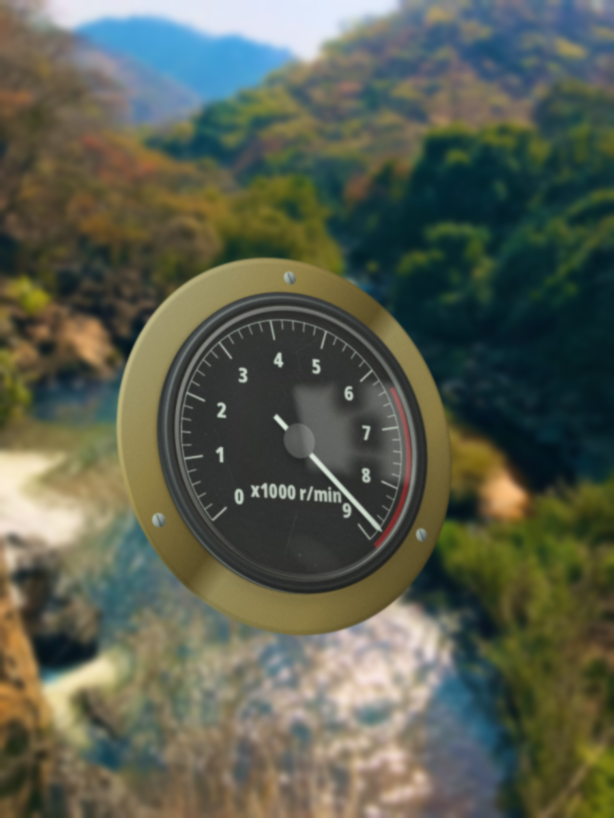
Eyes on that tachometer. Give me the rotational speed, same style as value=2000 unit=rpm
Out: value=8800 unit=rpm
